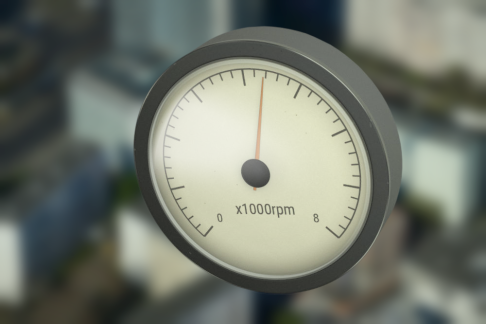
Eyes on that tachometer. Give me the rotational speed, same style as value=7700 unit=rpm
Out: value=4400 unit=rpm
